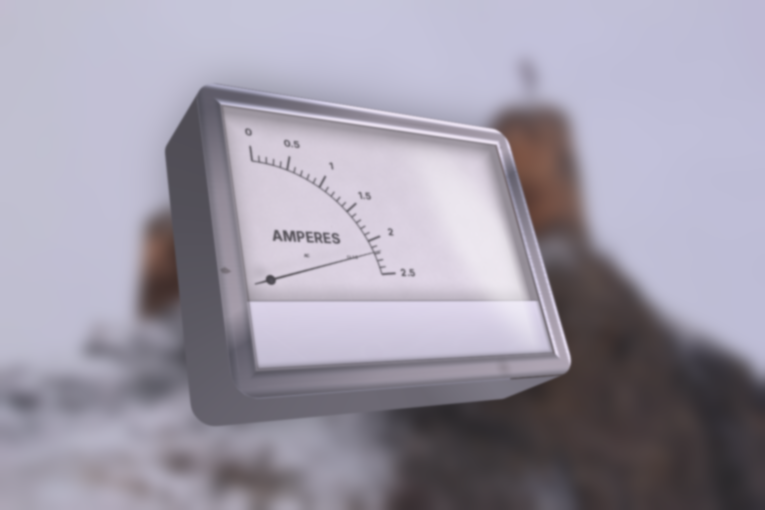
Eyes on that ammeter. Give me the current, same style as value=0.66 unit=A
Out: value=2.2 unit=A
